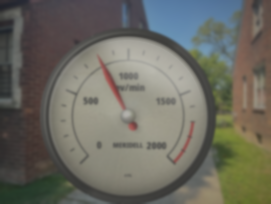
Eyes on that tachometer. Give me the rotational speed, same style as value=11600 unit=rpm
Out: value=800 unit=rpm
